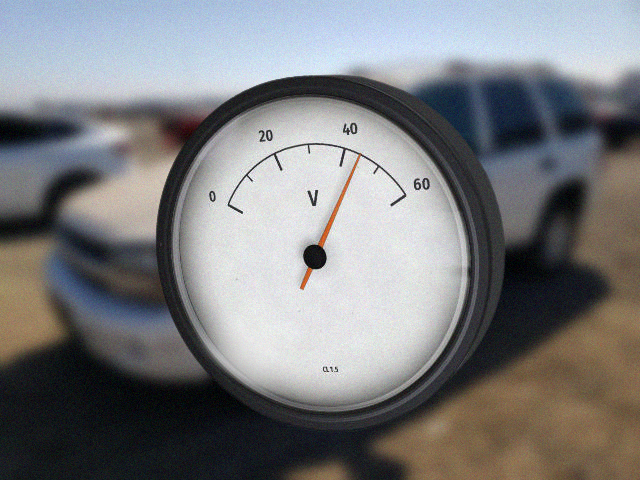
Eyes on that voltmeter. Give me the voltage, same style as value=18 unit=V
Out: value=45 unit=V
